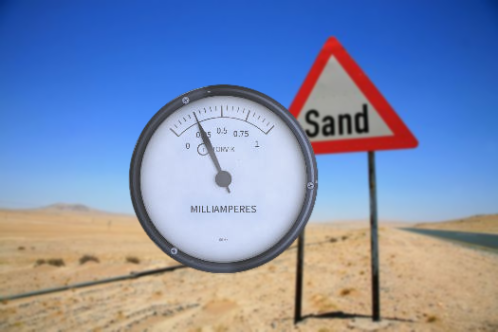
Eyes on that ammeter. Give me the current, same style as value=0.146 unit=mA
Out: value=0.25 unit=mA
